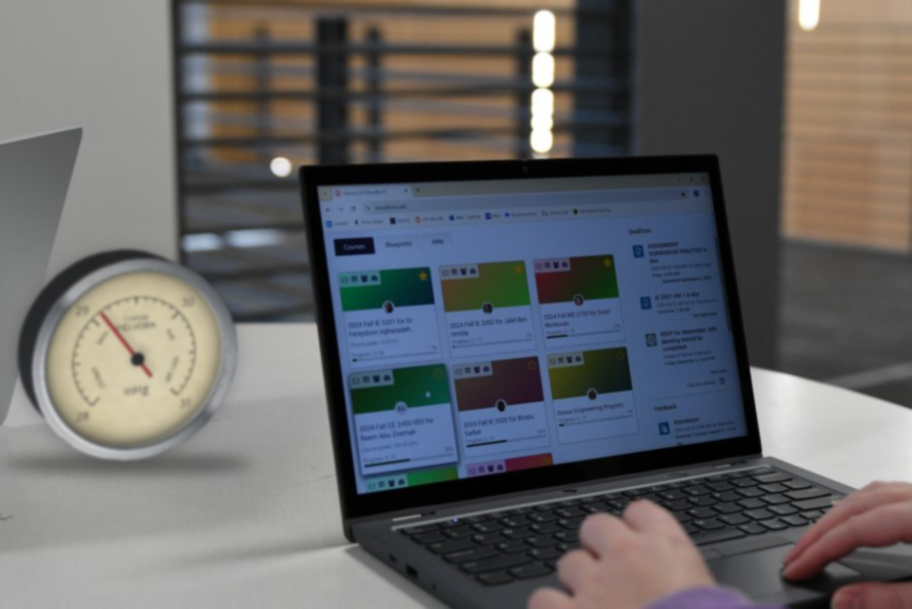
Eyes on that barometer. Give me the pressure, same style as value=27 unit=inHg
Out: value=29.1 unit=inHg
